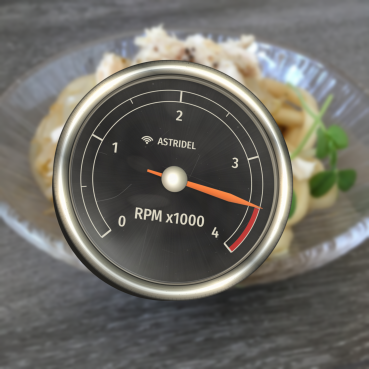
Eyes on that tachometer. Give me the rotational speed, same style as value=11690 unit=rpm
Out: value=3500 unit=rpm
